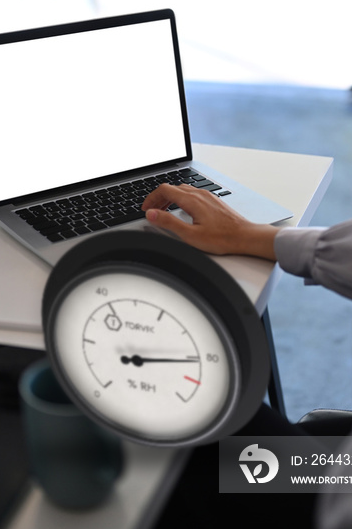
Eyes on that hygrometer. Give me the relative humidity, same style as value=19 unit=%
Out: value=80 unit=%
